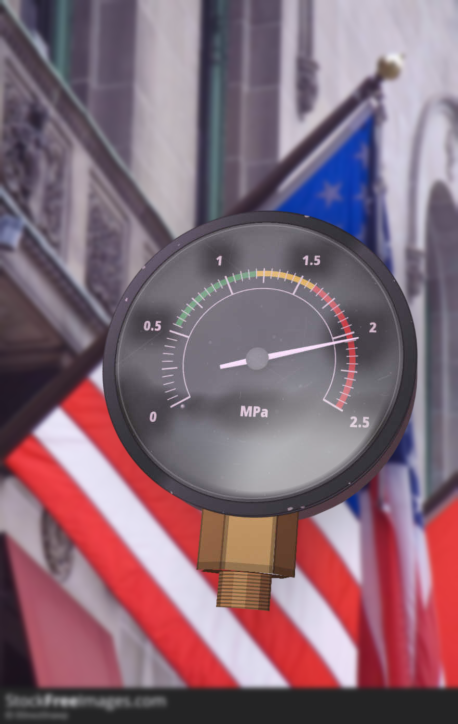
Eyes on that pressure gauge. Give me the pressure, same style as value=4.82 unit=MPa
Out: value=2.05 unit=MPa
